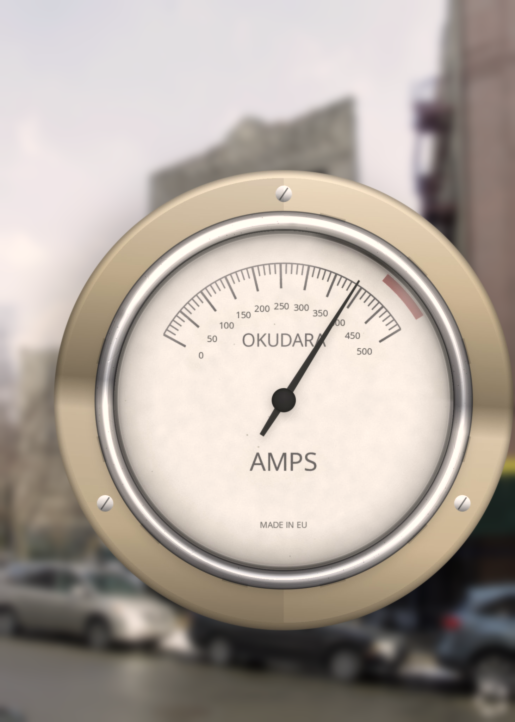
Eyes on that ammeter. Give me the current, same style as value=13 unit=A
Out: value=390 unit=A
